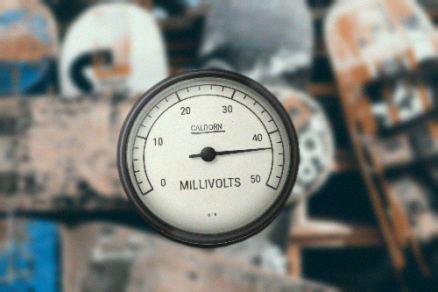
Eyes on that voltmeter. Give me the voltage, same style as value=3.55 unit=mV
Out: value=43 unit=mV
